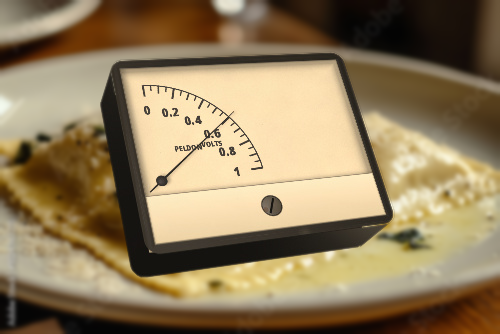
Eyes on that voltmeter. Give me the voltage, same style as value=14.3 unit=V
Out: value=0.6 unit=V
